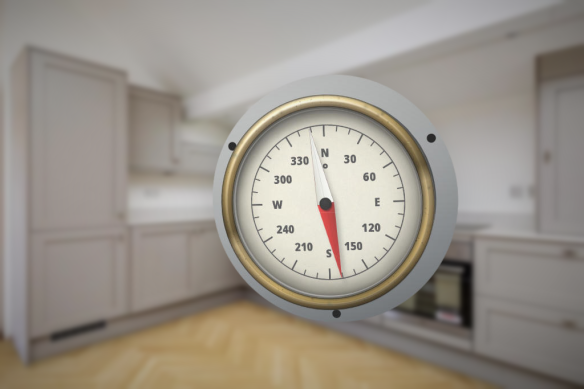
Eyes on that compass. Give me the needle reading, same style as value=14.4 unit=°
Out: value=170 unit=°
